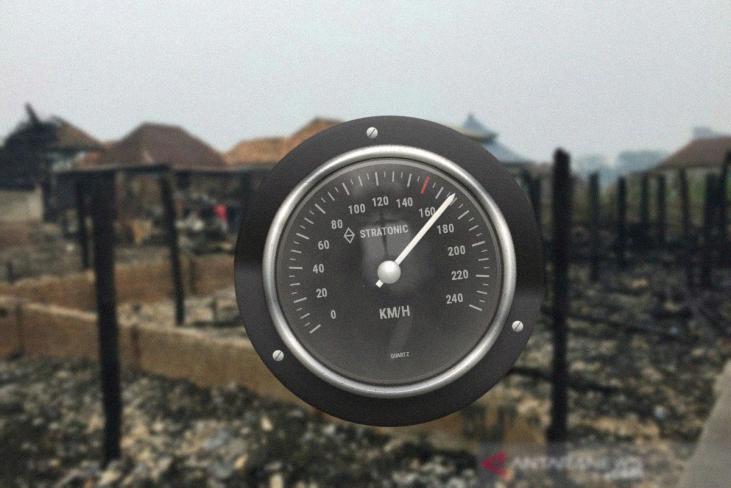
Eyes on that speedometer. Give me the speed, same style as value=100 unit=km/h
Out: value=167.5 unit=km/h
